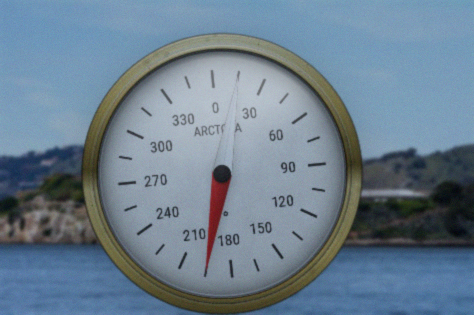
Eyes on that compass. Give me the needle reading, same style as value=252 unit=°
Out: value=195 unit=°
